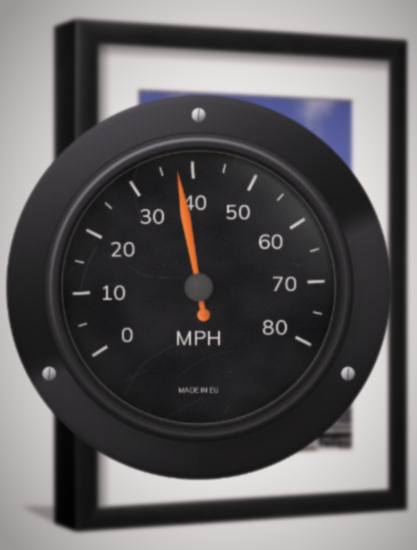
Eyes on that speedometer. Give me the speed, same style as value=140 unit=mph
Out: value=37.5 unit=mph
